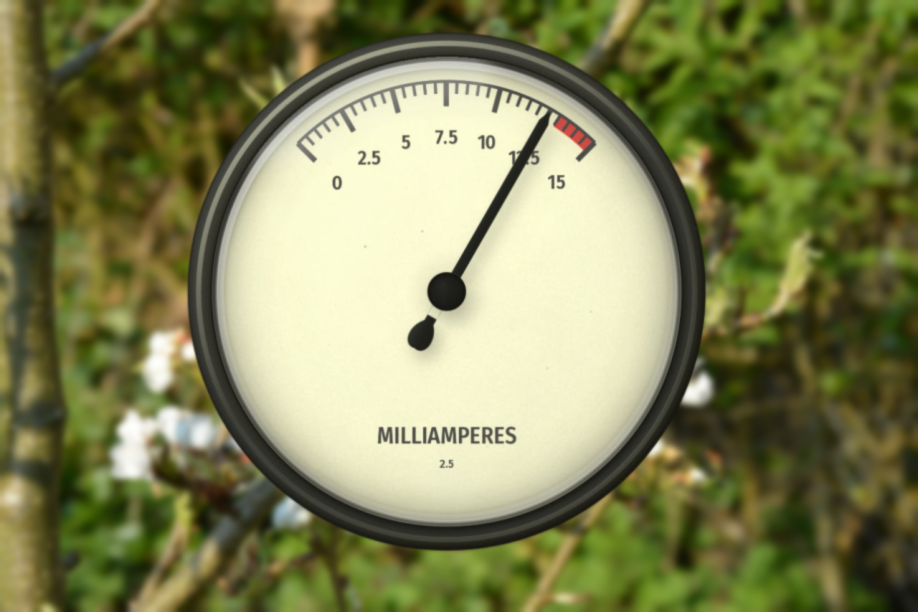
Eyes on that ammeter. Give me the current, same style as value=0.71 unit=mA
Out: value=12.5 unit=mA
